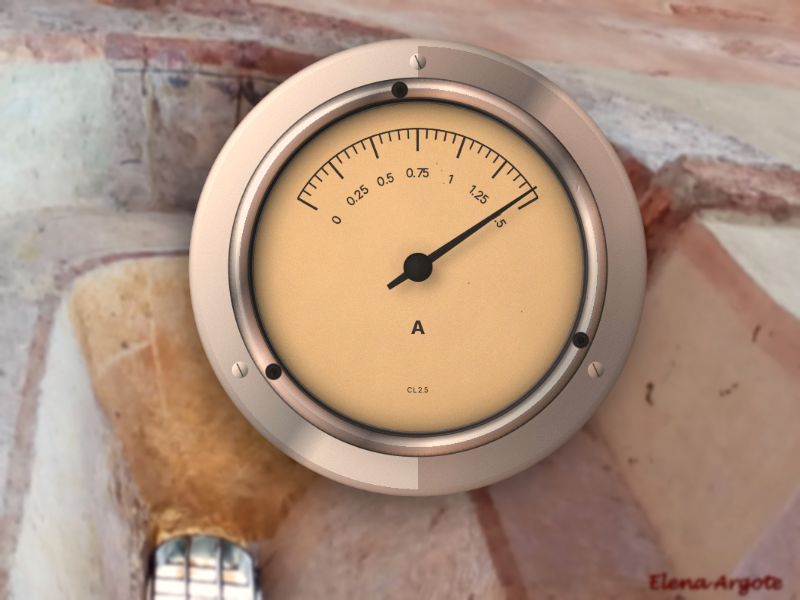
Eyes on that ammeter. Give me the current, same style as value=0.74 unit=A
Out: value=1.45 unit=A
